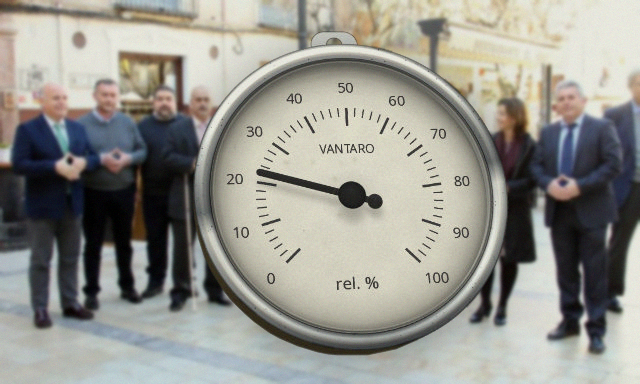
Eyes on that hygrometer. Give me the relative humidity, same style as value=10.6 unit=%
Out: value=22 unit=%
